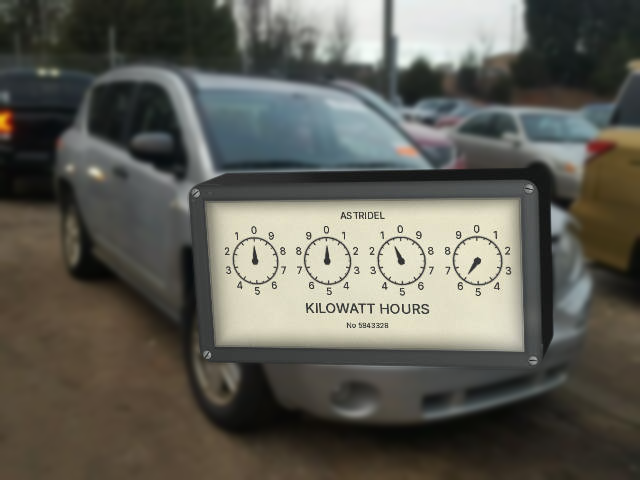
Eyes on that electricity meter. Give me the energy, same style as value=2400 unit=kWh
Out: value=6 unit=kWh
